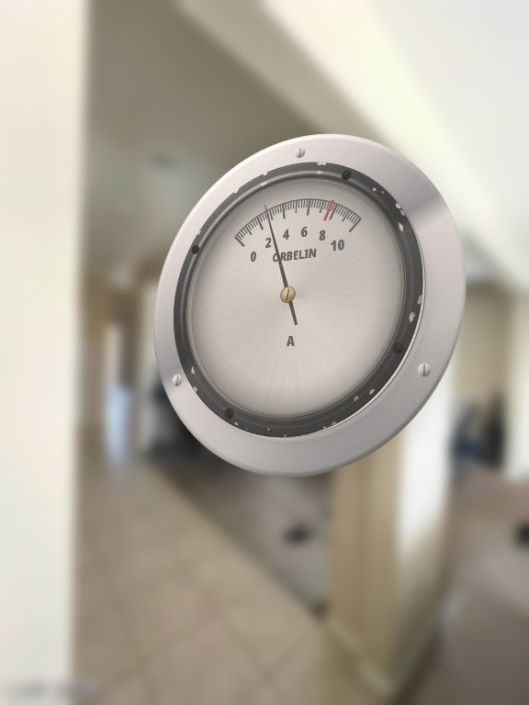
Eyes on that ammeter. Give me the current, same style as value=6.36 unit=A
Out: value=3 unit=A
